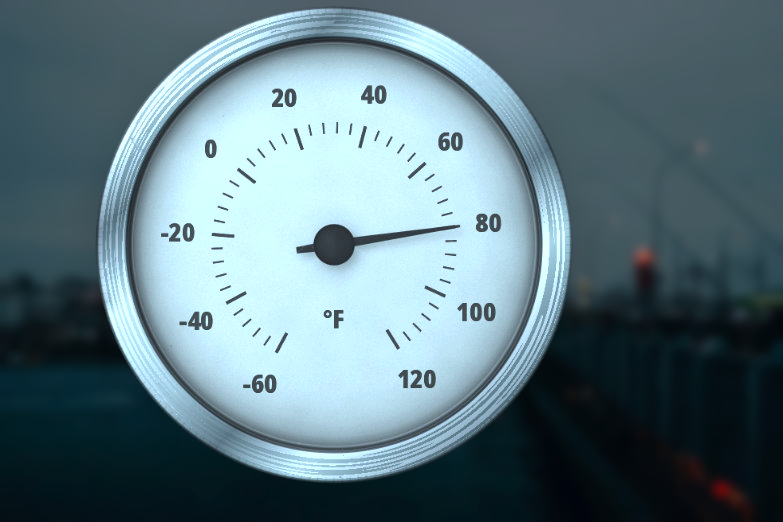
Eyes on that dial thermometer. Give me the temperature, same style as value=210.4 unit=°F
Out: value=80 unit=°F
